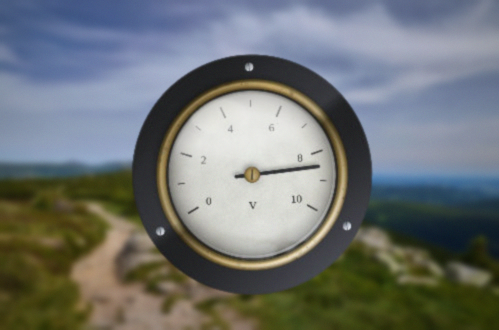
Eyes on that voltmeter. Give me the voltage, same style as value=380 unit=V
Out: value=8.5 unit=V
